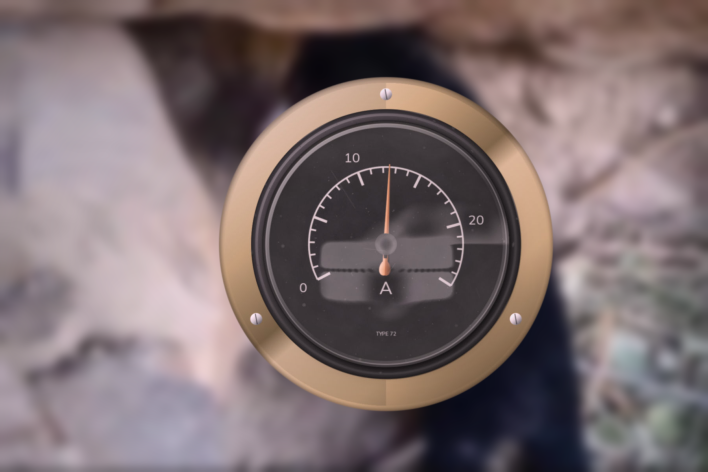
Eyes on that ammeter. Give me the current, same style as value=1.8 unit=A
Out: value=12.5 unit=A
